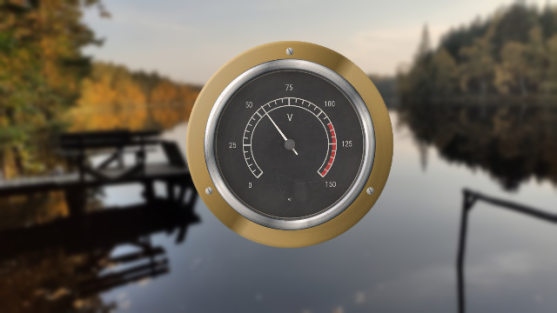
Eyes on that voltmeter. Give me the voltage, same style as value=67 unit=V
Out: value=55 unit=V
